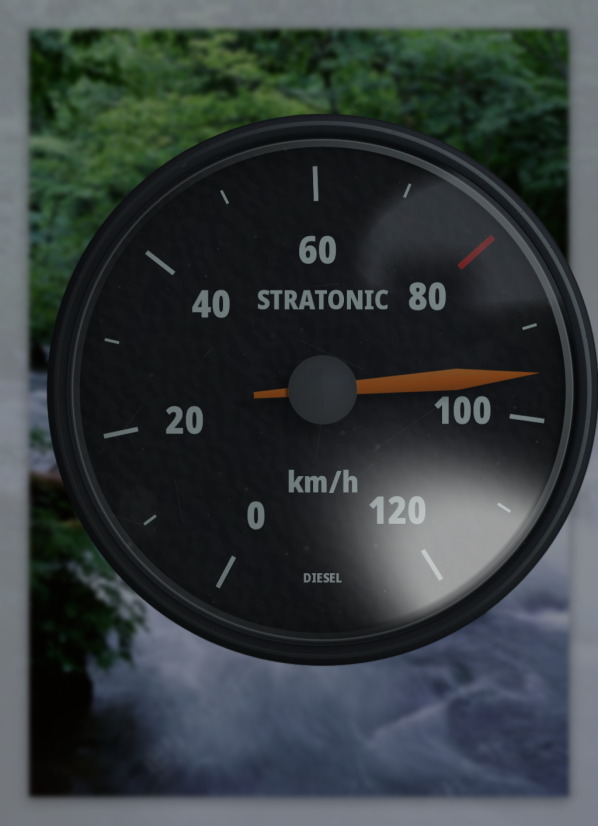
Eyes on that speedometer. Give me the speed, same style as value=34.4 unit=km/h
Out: value=95 unit=km/h
